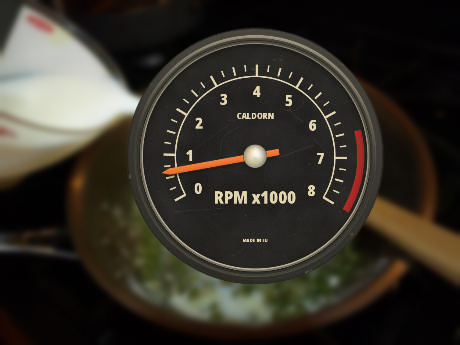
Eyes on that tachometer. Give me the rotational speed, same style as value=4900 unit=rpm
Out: value=625 unit=rpm
